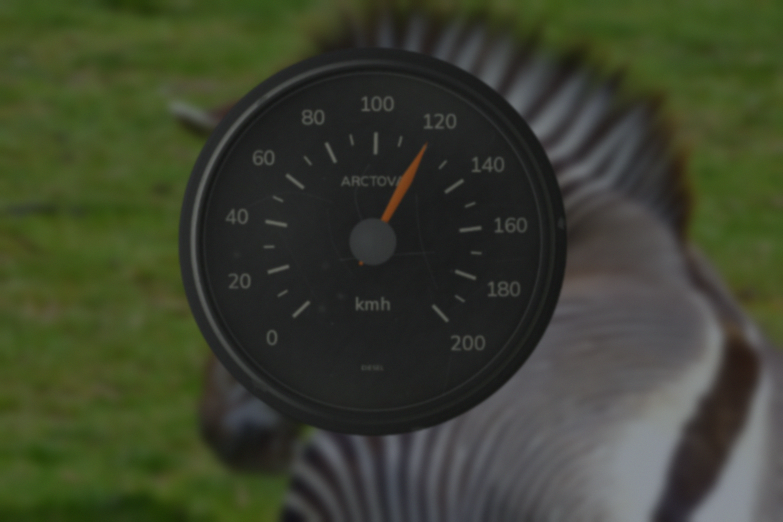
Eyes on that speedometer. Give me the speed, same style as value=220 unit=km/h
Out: value=120 unit=km/h
